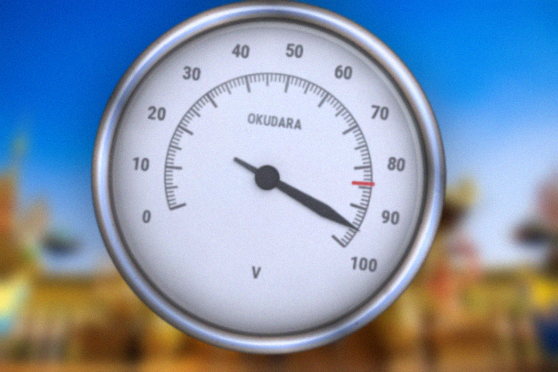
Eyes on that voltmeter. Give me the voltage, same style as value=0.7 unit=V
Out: value=95 unit=V
